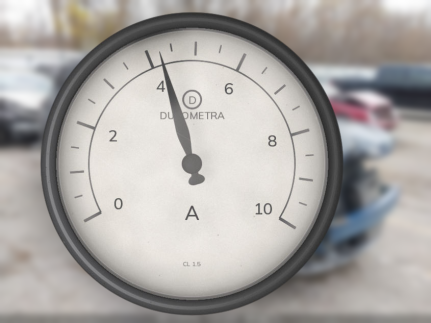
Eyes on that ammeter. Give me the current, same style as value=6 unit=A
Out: value=4.25 unit=A
